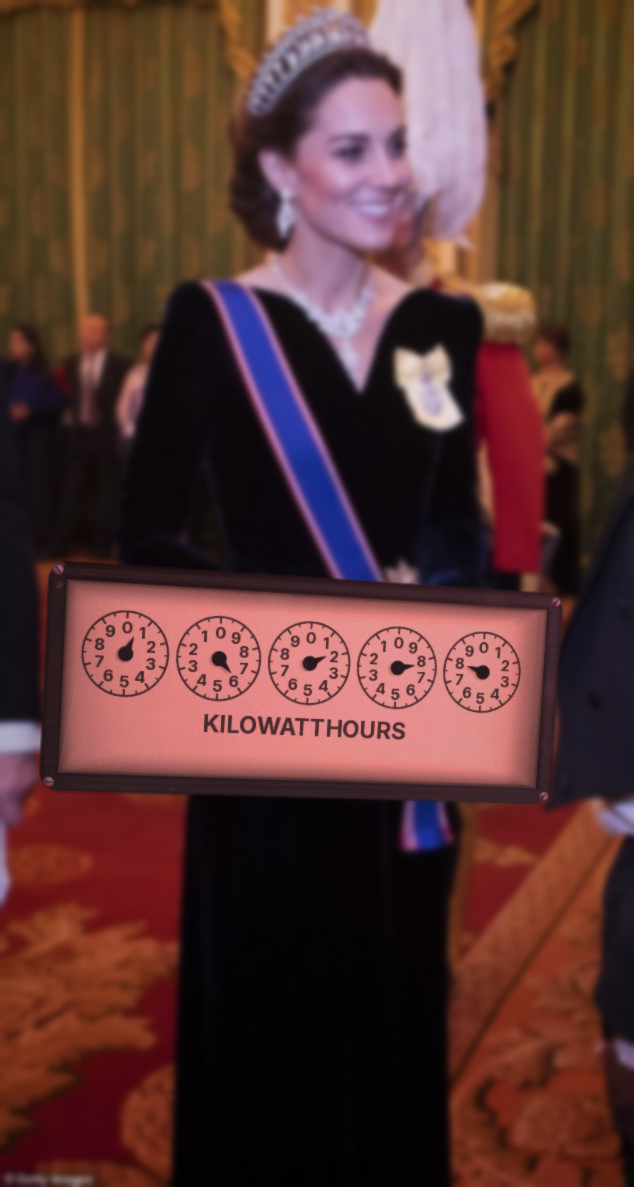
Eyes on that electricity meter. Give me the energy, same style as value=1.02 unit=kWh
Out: value=6178 unit=kWh
